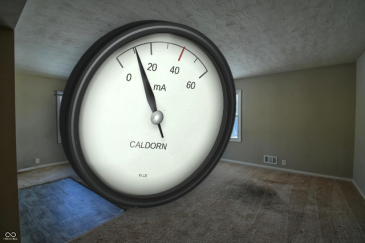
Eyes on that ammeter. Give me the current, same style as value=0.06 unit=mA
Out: value=10 unit=mA
